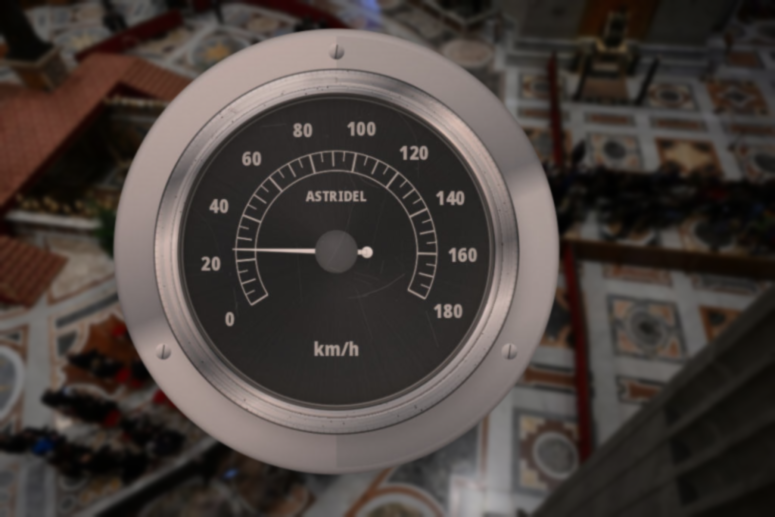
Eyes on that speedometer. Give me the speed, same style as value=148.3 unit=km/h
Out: value=25 unit=km/h
